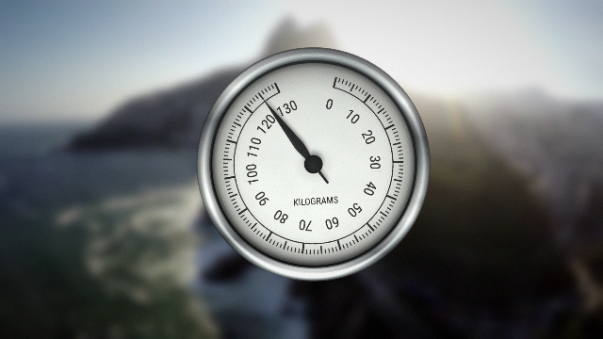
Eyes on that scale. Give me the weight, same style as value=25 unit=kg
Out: value=125 unit=kg
